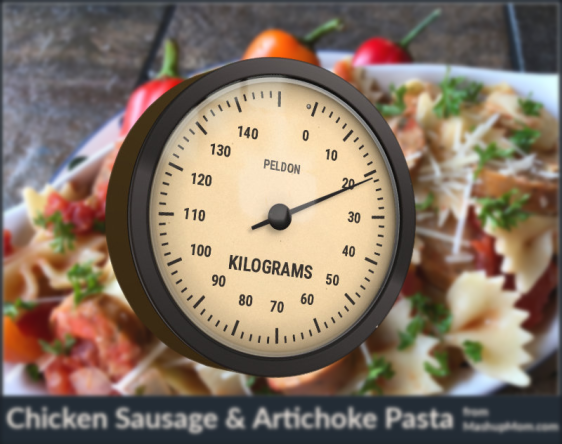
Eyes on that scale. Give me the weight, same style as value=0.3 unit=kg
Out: value=21 unit=kg
